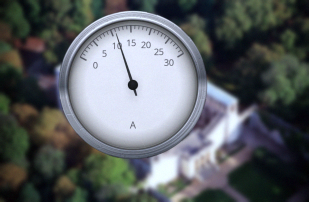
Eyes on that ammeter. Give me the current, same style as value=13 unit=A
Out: value=11 unit=A
